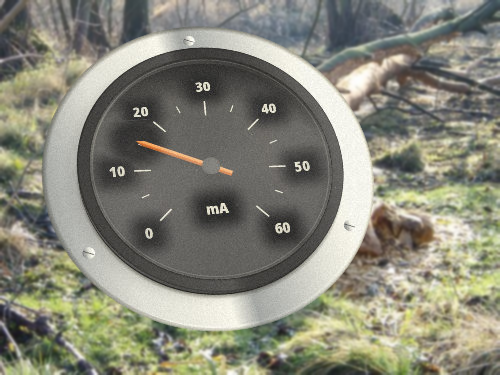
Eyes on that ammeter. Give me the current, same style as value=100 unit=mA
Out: value=15 unit=mA
